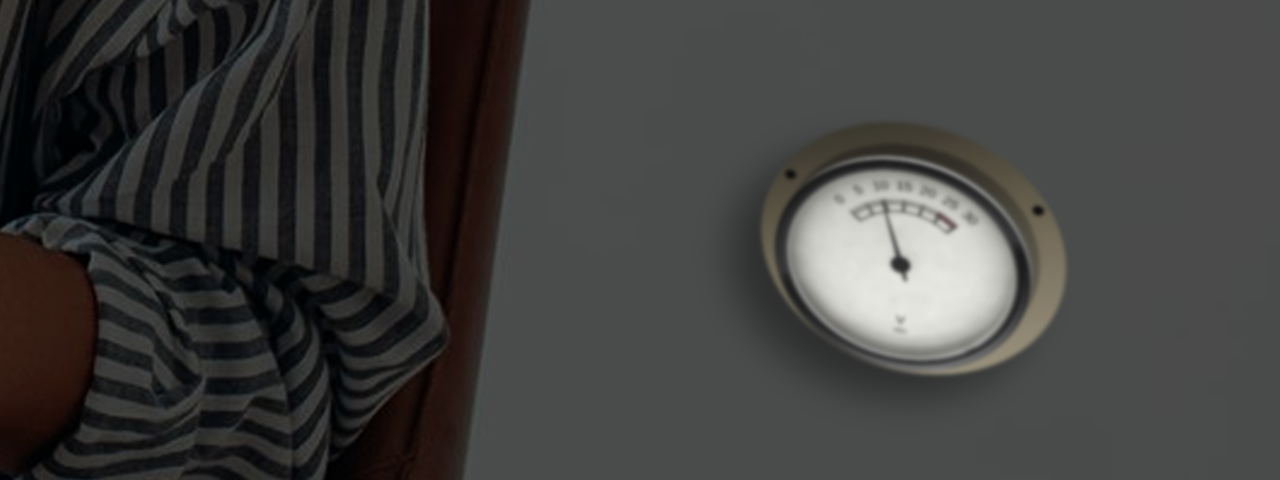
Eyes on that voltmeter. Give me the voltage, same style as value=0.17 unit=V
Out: value=10 unit=V
